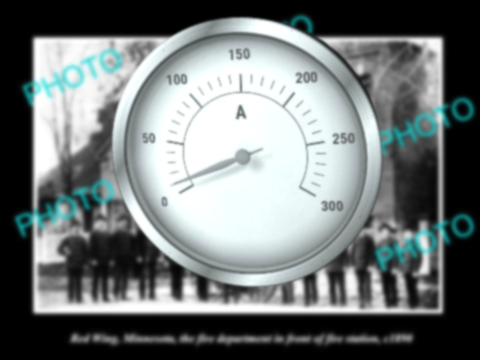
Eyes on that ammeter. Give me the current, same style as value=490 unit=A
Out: value=10 unit=A
